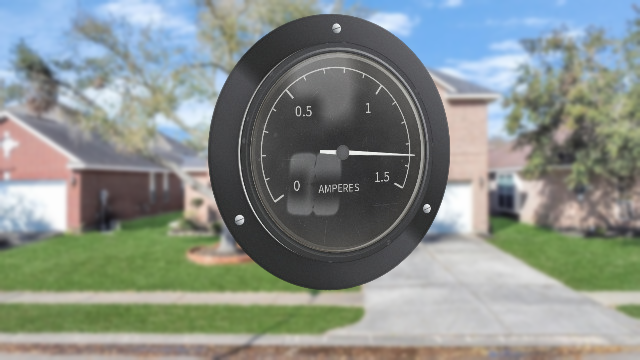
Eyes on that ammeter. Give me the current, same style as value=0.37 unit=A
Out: value=1.35 unit=A
